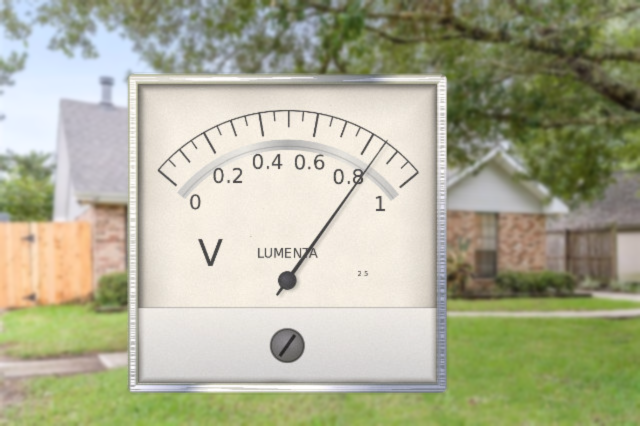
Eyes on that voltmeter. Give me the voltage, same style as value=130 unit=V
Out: value=0.85 unit=V
